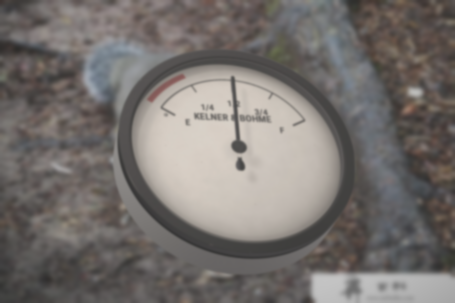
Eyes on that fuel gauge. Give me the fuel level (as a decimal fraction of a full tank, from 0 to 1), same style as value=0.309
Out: value=0.5
